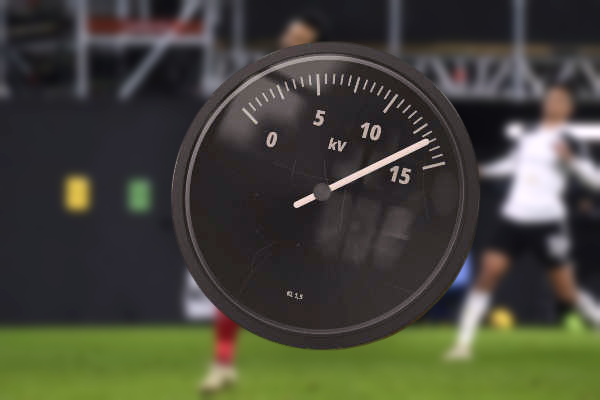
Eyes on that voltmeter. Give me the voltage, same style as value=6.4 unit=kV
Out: value=13.5 unit=kV
